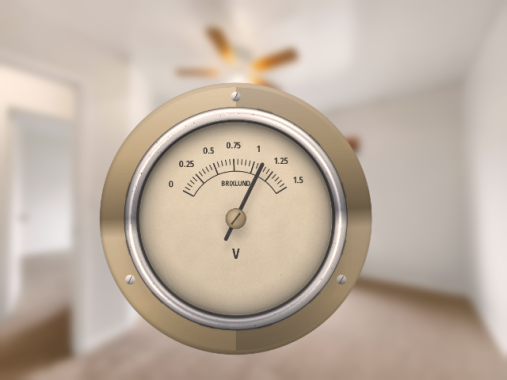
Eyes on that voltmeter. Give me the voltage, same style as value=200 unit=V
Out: value=1.1 unit=V
